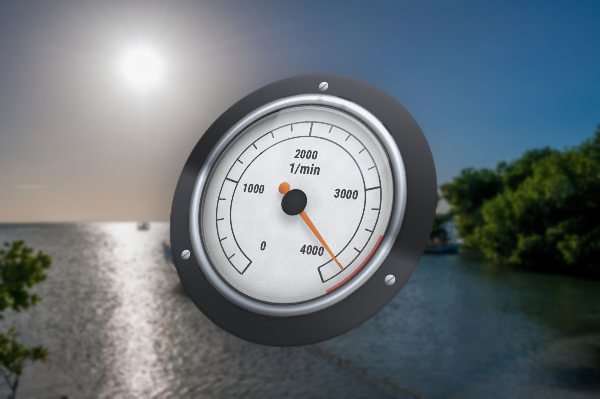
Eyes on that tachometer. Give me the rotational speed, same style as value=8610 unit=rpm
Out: value=3800 unit=rpm
